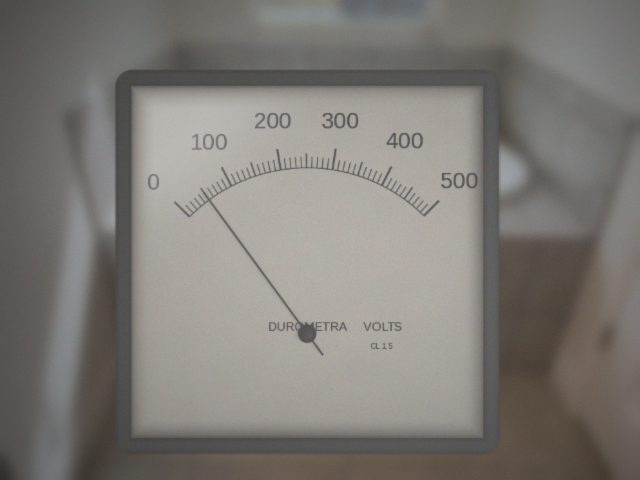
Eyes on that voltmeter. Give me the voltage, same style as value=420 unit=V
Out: value=50 unit=V
